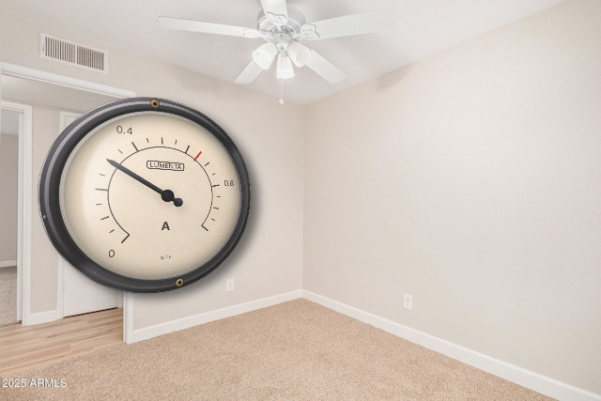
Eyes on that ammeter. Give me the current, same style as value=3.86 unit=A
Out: value=0.3 unit=A
